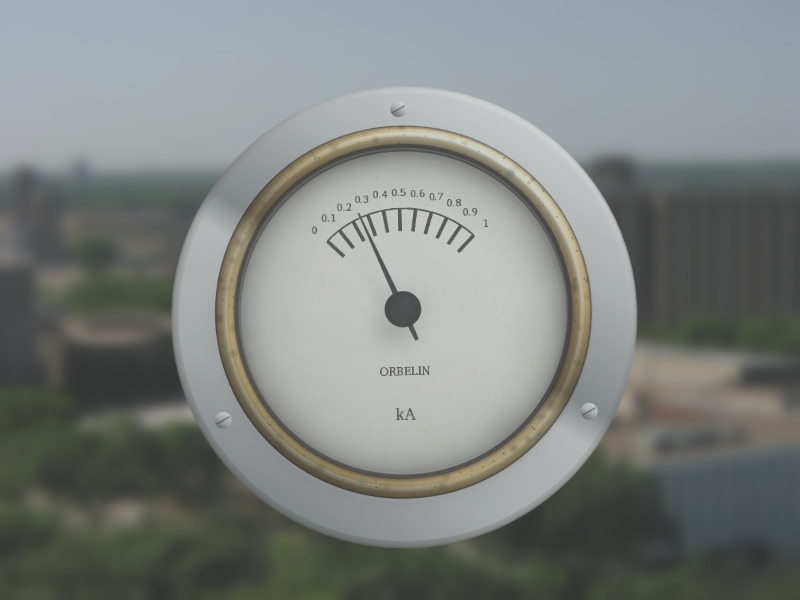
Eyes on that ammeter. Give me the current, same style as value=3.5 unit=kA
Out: value=0.25 unit=kA
